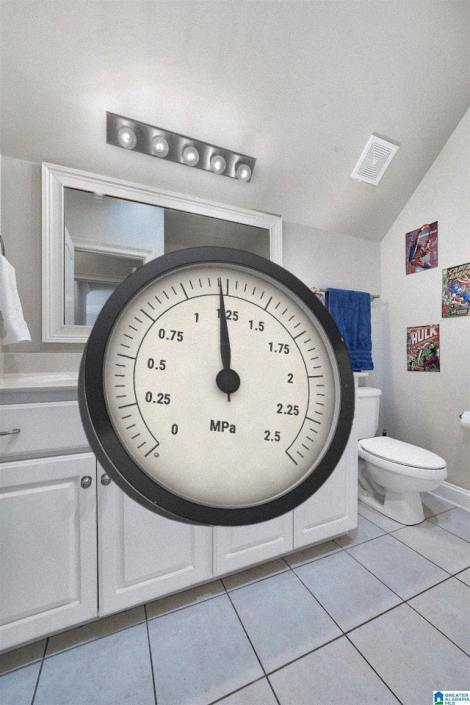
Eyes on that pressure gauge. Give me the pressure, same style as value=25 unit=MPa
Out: value=1.2 unit=MPa
